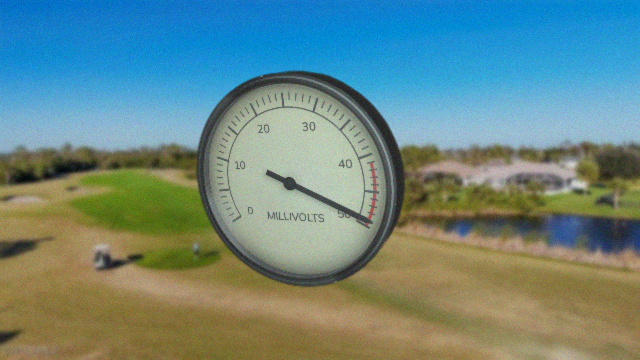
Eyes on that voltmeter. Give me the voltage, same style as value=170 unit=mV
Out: value=49 unit=mV
